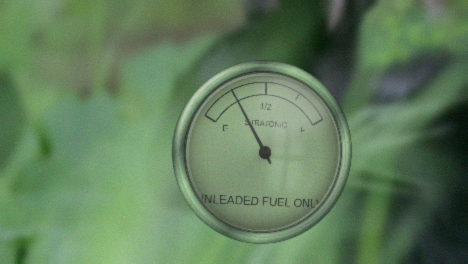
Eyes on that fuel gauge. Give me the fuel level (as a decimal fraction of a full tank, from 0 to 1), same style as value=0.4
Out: value=0.25
